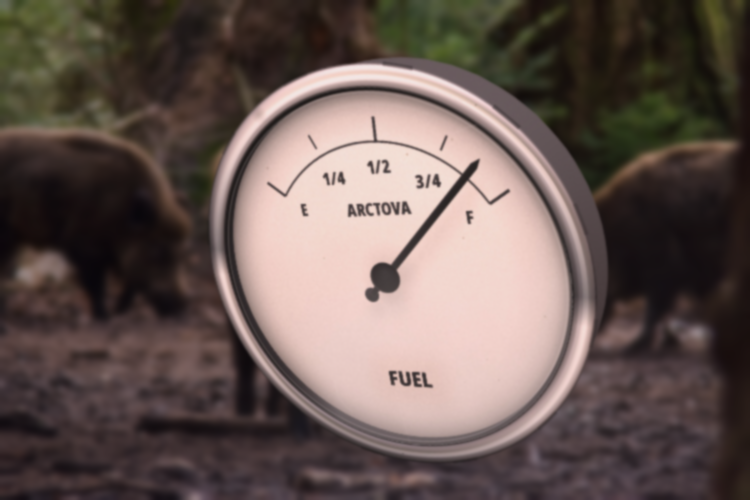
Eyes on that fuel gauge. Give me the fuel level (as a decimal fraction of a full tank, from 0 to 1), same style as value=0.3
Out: value=0.875
